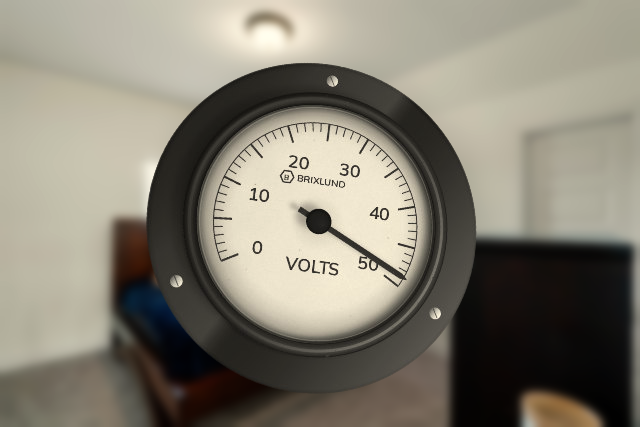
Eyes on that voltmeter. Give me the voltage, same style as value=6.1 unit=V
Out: value=49 unit=V
